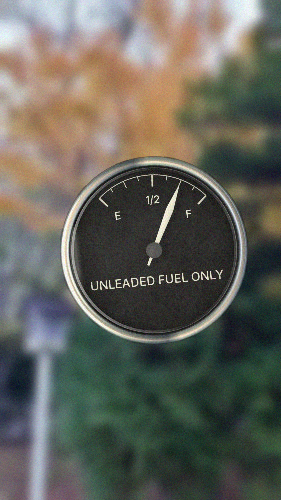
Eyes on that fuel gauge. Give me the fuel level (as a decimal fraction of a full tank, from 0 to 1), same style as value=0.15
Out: value=0.75
